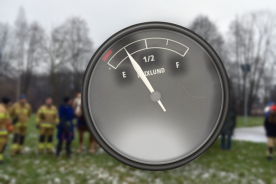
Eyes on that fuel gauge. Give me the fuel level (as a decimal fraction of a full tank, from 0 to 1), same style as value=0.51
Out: value=0.25
